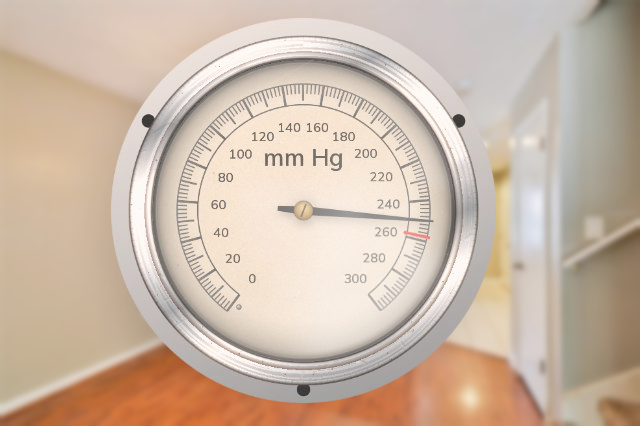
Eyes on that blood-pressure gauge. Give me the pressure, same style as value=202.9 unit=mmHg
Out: value=250 unit=mmHg
